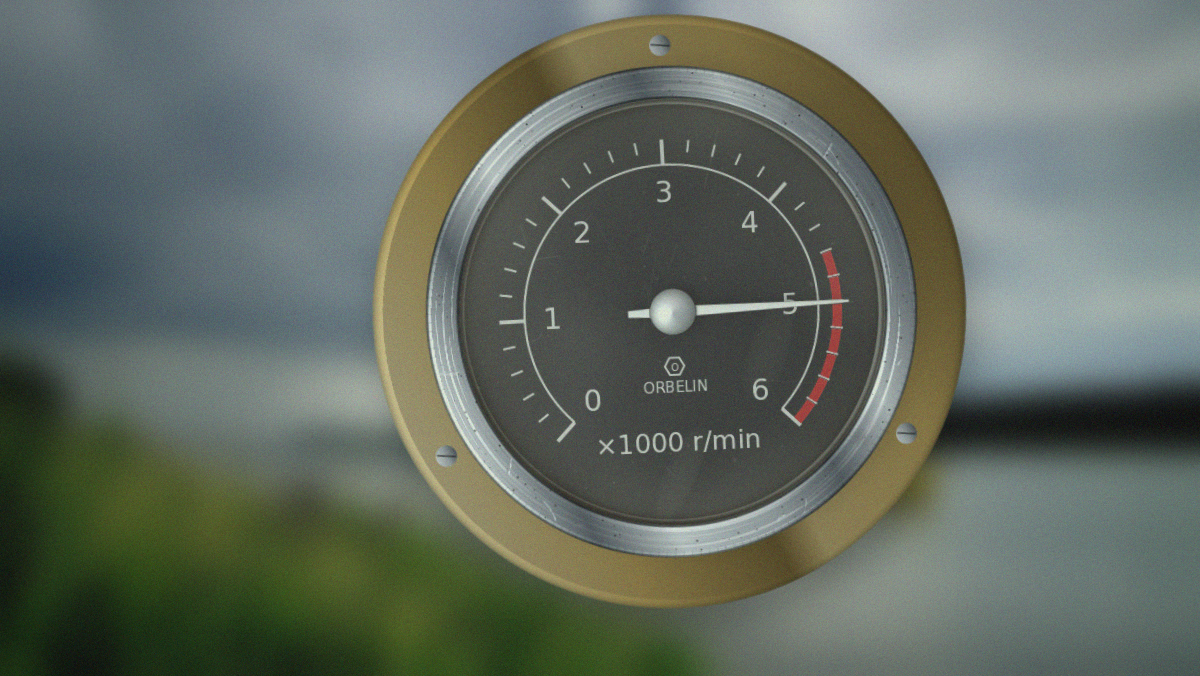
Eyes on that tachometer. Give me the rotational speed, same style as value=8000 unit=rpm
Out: value=5000 unit=rpm
